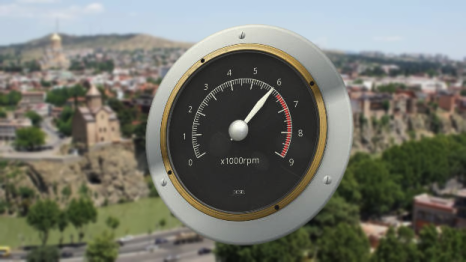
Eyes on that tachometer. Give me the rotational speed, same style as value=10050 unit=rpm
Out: value=6000 unit=rpm
